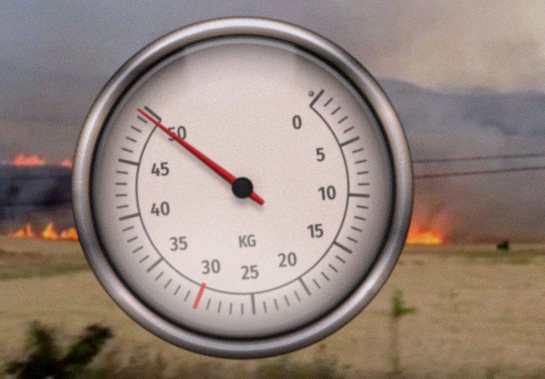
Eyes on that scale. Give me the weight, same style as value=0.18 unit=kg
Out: value=49.5 unit=kg
